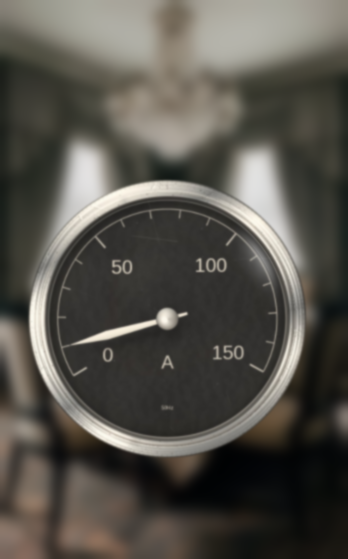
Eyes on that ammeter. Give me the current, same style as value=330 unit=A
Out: value=10 unit=A
